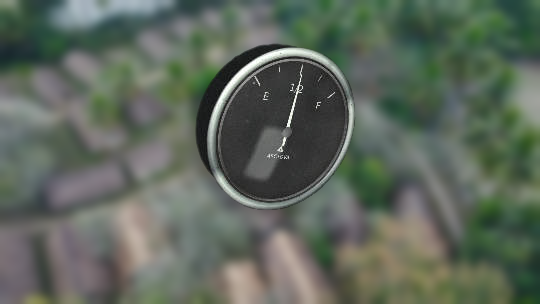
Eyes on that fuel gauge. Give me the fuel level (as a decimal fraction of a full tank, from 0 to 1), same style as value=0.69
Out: value=0.5
